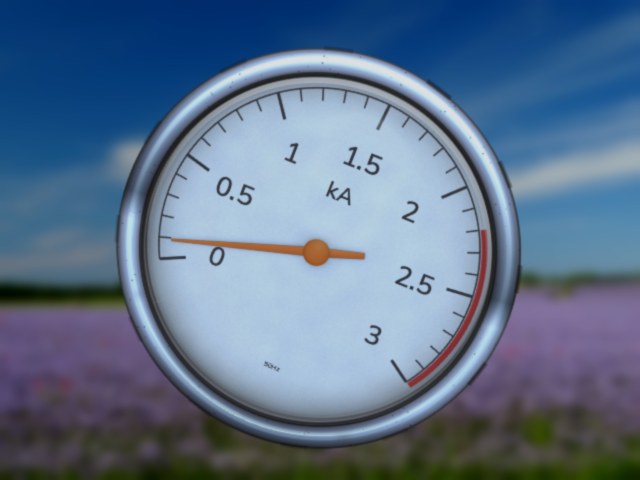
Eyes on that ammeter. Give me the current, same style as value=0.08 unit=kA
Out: value=0.1 unit=kA
